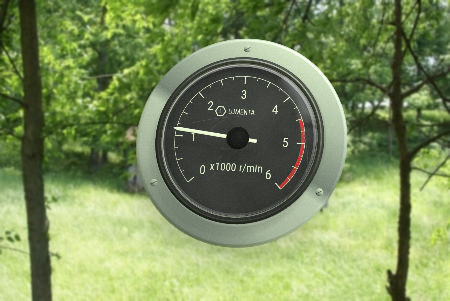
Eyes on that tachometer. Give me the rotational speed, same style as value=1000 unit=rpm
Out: value=1125 unit=rpm
